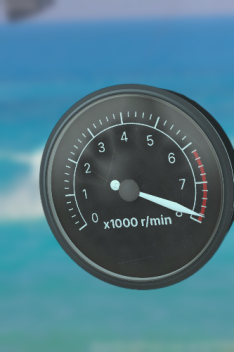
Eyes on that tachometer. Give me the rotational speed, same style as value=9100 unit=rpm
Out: value=7800 unit=rpm
